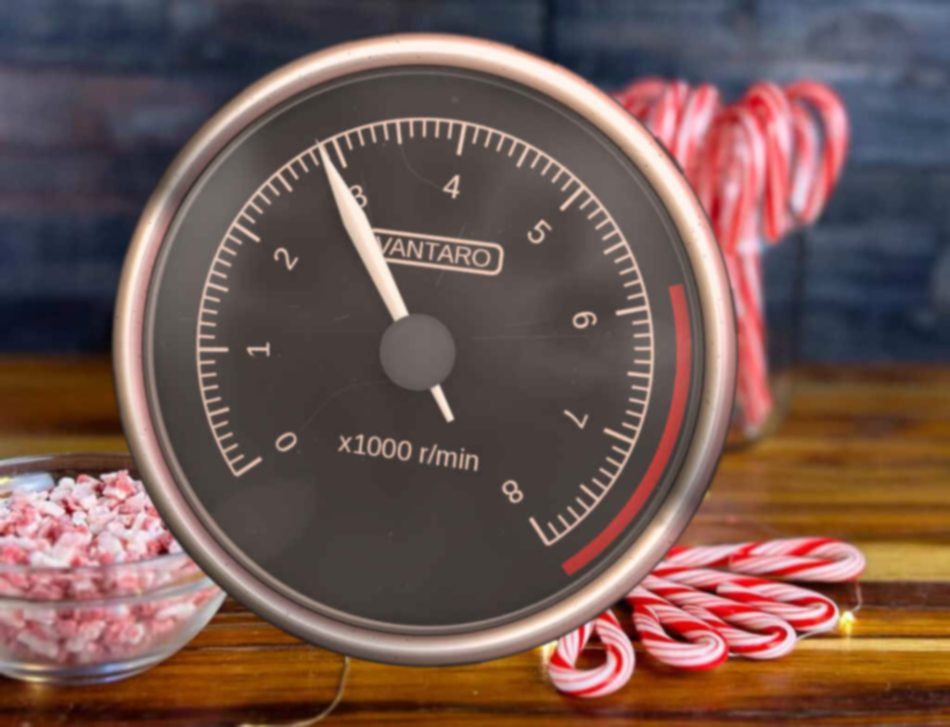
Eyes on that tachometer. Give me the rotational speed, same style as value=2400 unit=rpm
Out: value=2900 unit=rpm
